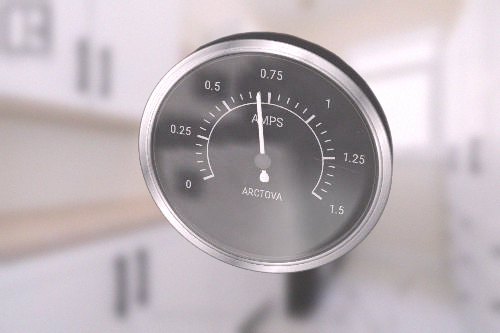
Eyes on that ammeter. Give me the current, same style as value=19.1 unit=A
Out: value=0.7 unit=A
